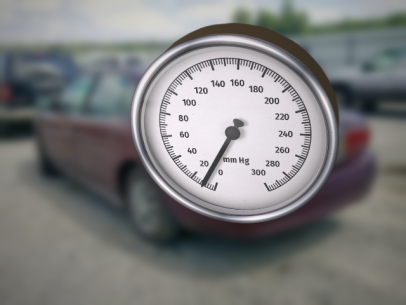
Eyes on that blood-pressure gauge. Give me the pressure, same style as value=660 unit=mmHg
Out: value=10 unit=mmHg
